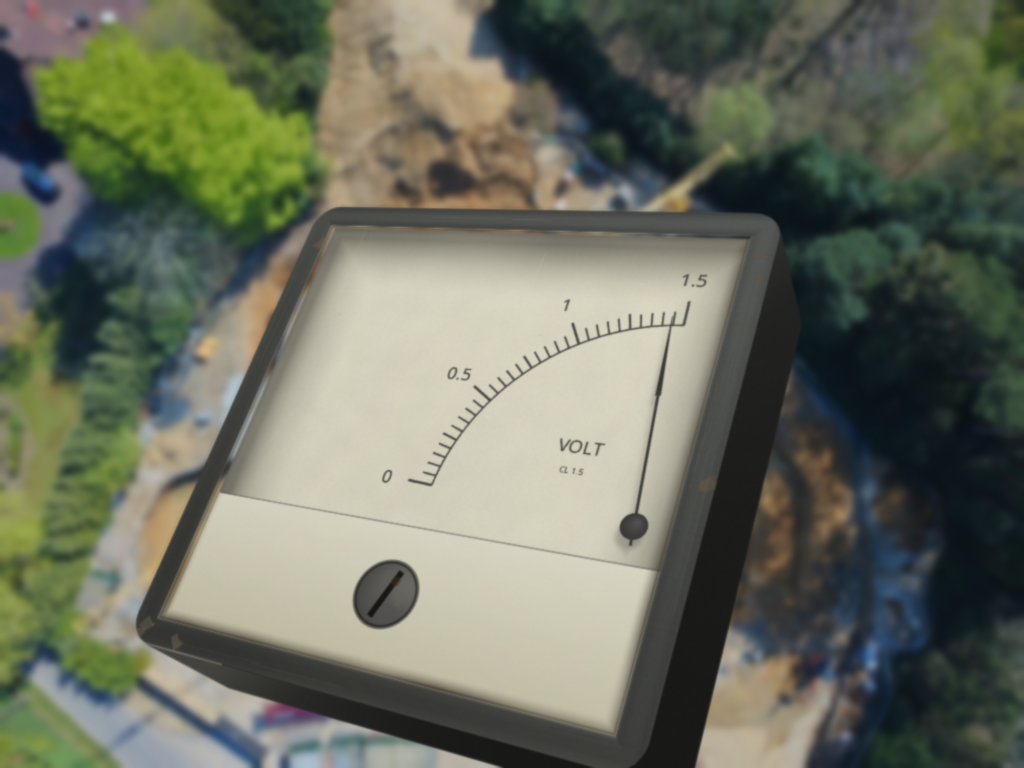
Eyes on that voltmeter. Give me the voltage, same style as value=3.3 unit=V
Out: value=1.45 unit=V
